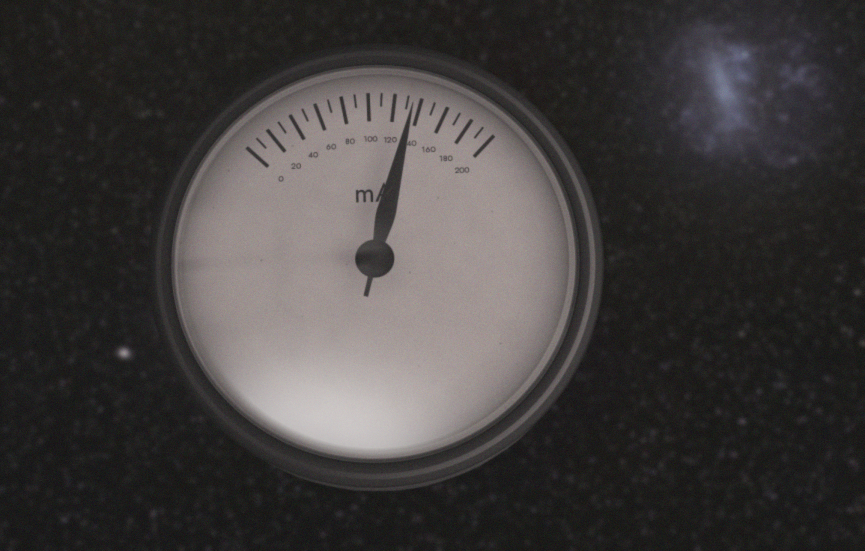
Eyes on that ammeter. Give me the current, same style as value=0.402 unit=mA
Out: value=135 unit=mA
